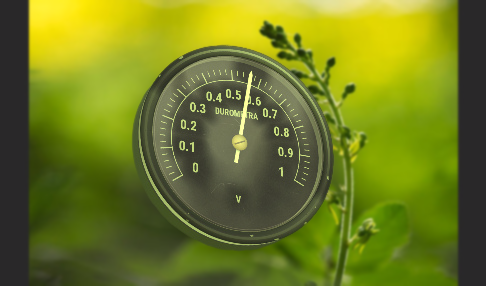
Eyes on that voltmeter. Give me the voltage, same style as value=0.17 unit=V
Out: value=0.56 unit=V
